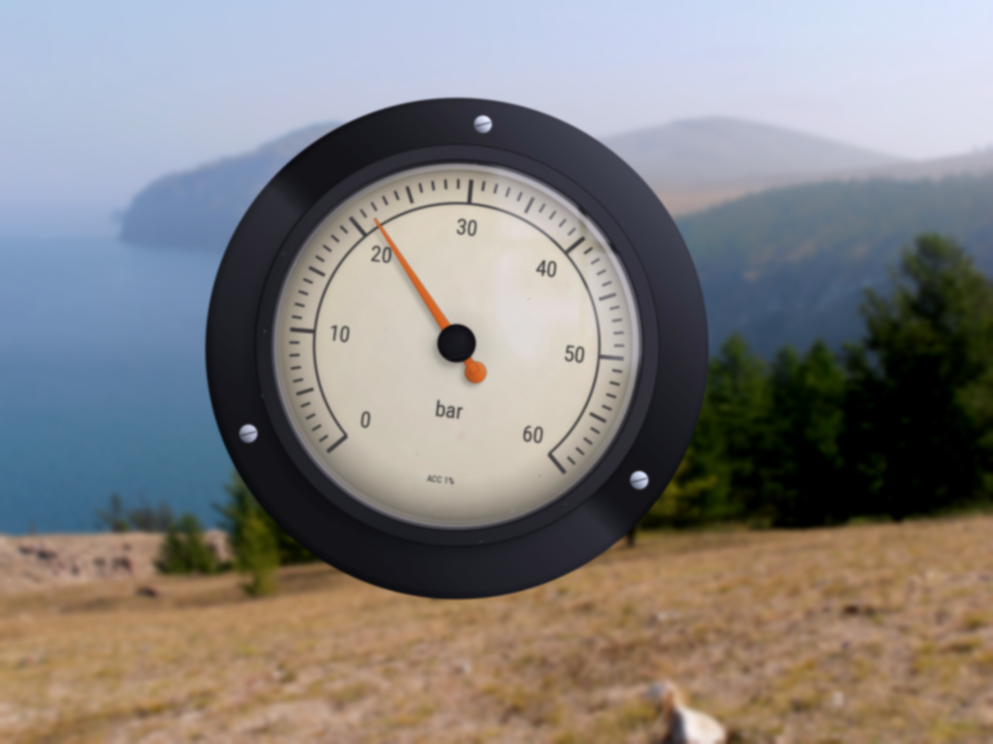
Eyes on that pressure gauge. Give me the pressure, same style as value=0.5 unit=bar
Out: value=21.5 unit=bar
